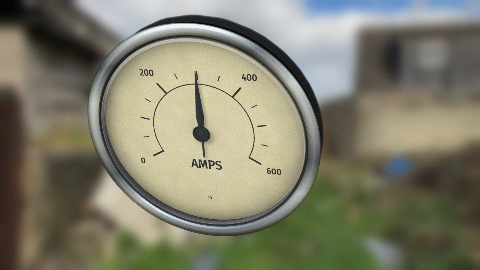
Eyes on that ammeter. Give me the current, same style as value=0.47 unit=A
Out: value=300 unit=A
